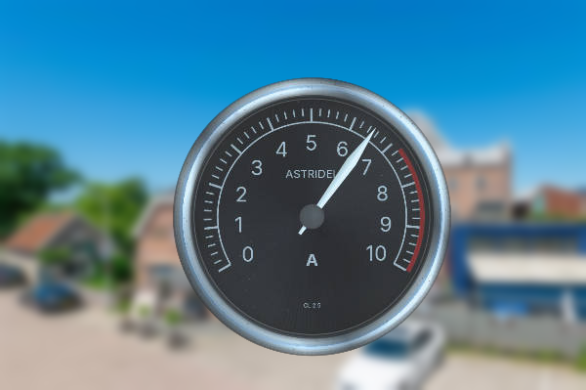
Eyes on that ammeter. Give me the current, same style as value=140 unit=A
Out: value=6.5 unit=A
